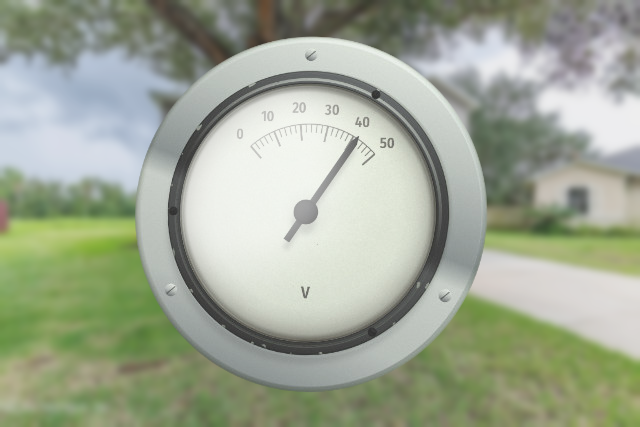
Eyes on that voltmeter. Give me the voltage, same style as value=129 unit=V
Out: value=42 unit=V
